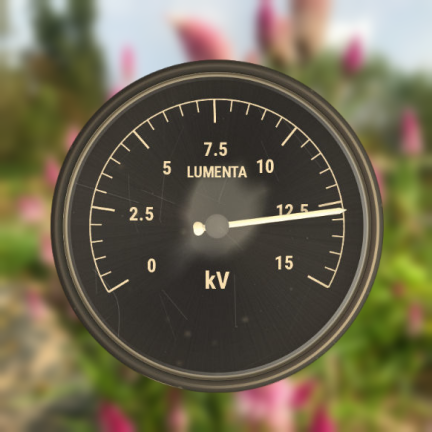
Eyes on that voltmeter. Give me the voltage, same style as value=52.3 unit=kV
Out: value=12.75 unit=kV
